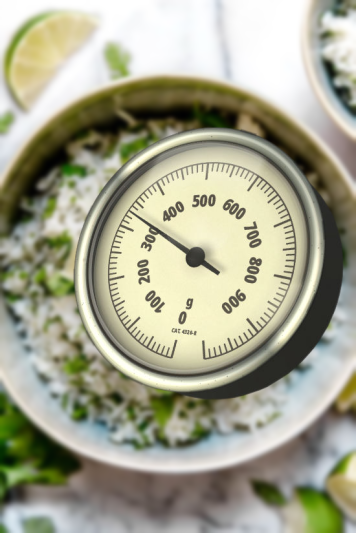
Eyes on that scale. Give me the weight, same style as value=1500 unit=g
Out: value=330 unit=g
